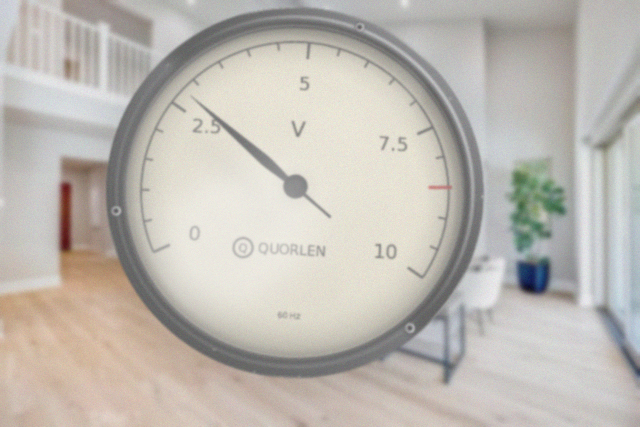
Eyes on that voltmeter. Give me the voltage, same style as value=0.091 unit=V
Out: value=2.75 unit=V
